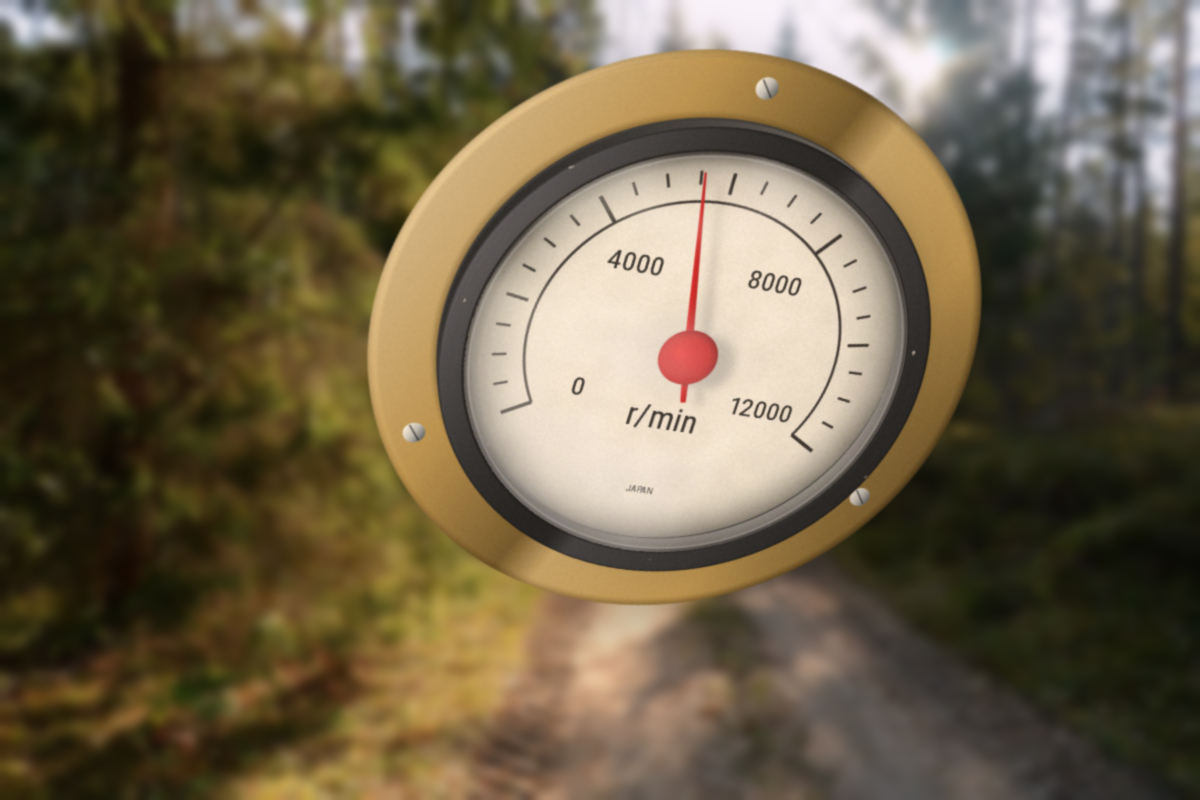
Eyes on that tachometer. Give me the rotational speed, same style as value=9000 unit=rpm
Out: value=5500 unit=rpm
